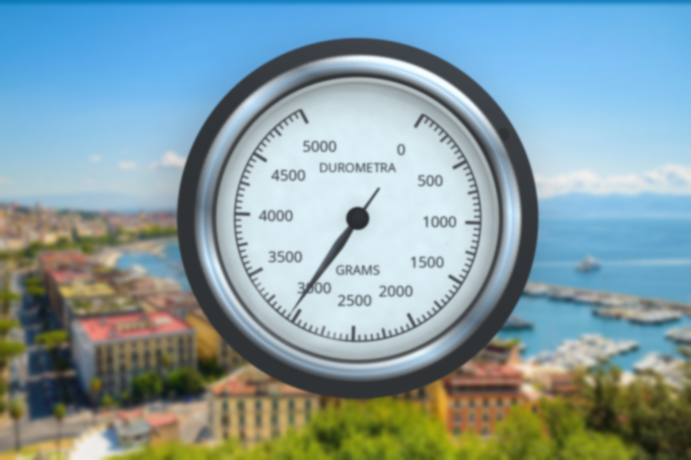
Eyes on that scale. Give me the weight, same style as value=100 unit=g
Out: value=3050 unit=g
